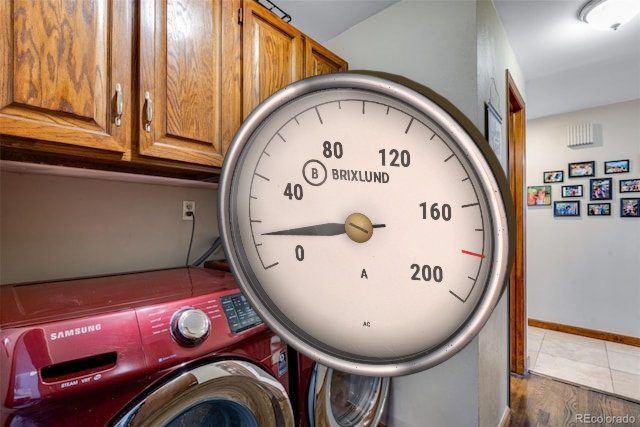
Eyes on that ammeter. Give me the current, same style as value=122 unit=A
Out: value=15 unit=A
